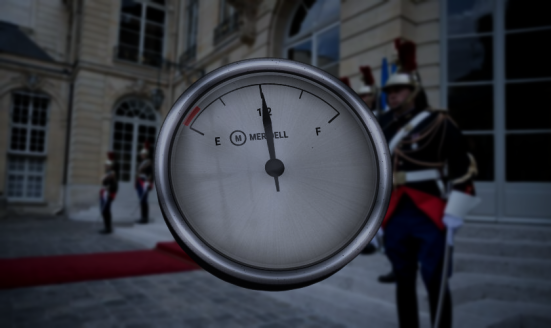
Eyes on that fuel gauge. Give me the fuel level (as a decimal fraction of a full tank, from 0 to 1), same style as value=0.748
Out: value=0.5
